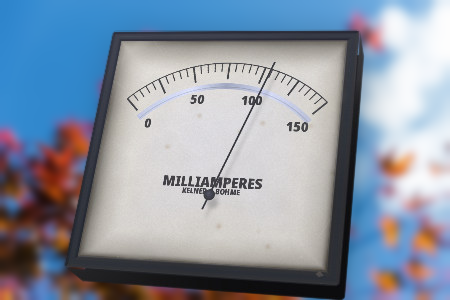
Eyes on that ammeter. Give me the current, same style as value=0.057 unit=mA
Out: value=105 unit=mA
